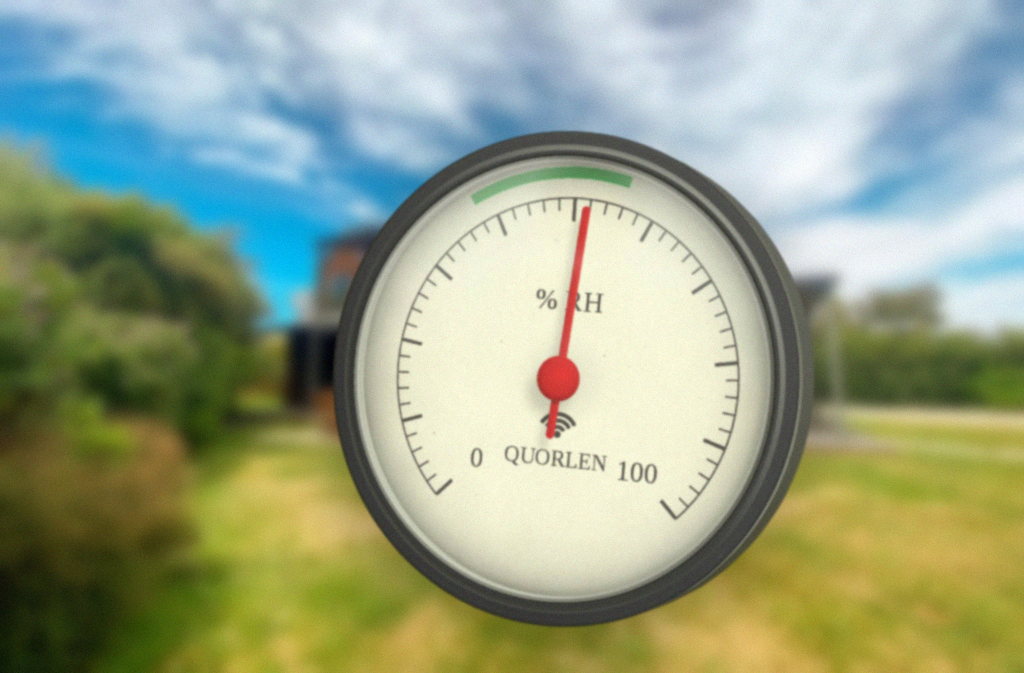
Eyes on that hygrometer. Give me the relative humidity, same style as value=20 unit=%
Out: value=52 unit=%
